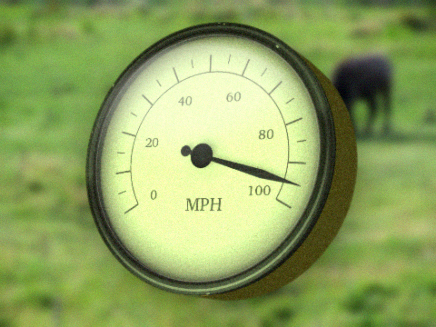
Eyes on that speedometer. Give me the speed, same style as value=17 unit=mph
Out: value=95 unit=mph
